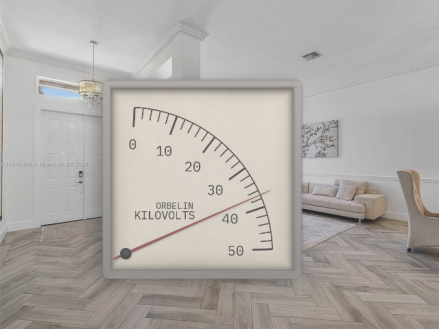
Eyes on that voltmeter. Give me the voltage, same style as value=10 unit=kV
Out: value=37 unit=kV
